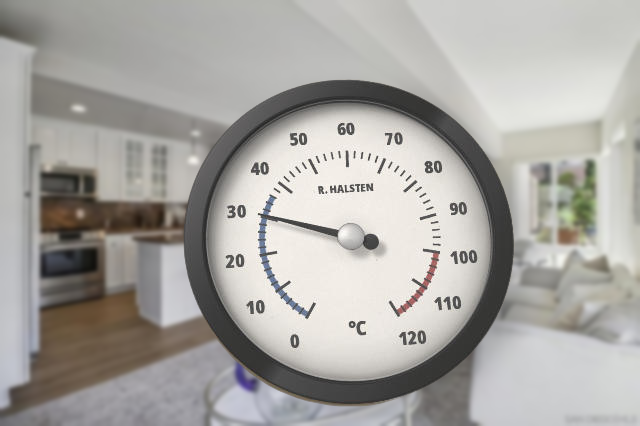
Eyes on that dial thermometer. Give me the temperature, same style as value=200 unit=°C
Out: value=30 unit=°C
